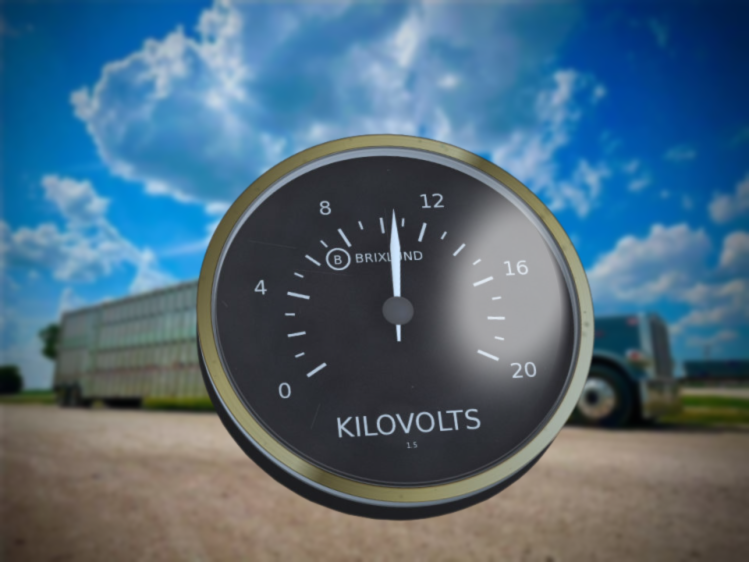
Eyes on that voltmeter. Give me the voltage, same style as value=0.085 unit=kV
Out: value=10.5 unit=kV
